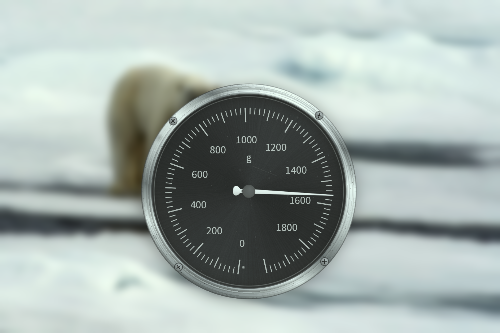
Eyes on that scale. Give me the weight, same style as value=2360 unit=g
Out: value=1560 unit=g
